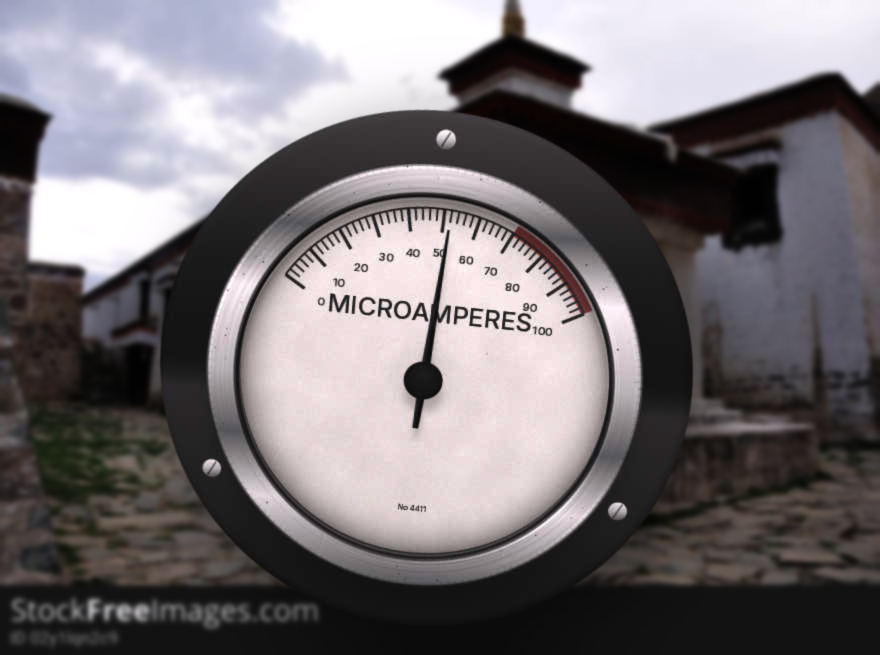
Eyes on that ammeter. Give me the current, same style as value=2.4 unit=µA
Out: value=52 unit=µA
